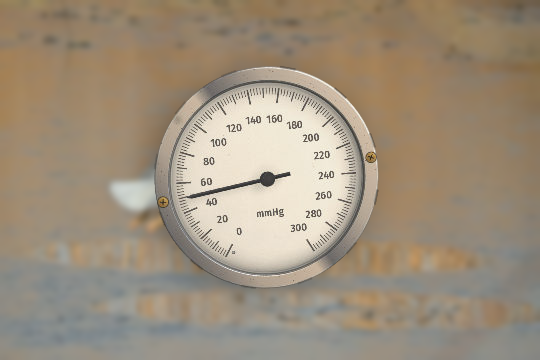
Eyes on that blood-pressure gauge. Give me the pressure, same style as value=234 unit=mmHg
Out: value=50 unit=mmHg
